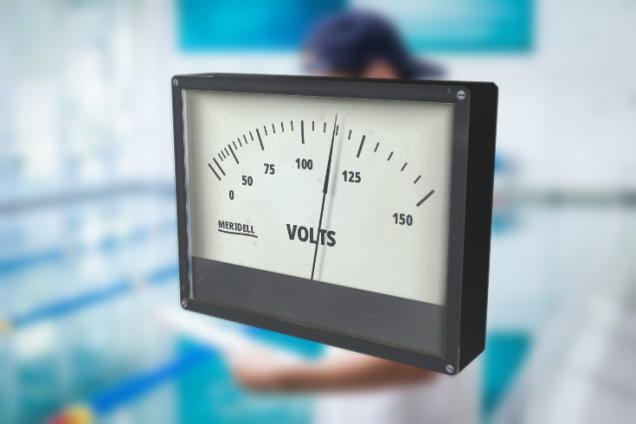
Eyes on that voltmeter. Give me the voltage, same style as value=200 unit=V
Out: value=115 unit=V
